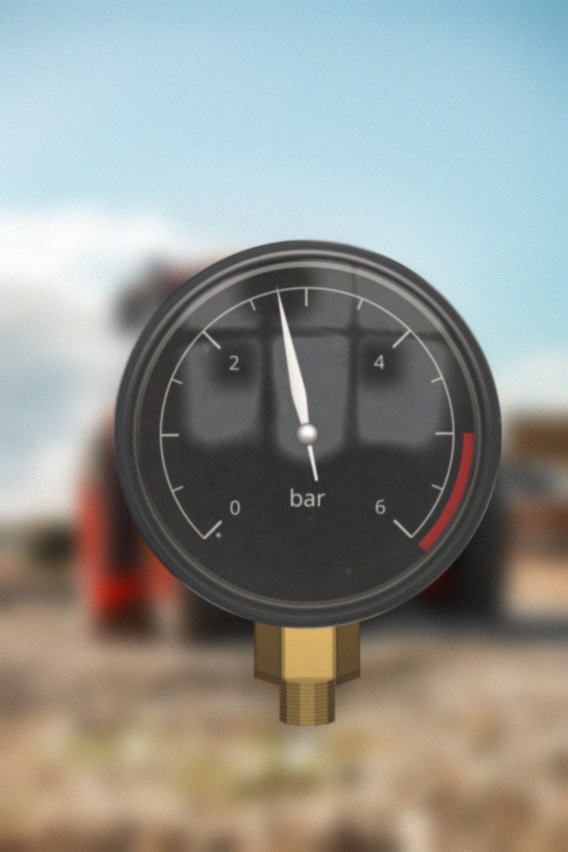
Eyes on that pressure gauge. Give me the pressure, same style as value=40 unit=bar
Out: value=2.75 unit=bar
